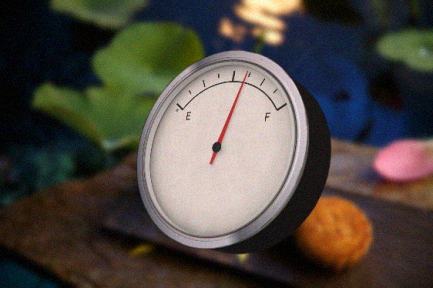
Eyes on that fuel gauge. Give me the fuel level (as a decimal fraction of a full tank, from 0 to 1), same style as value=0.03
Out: value=0.625
